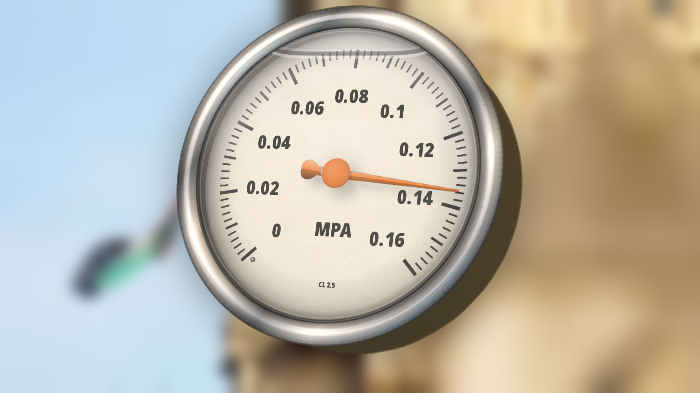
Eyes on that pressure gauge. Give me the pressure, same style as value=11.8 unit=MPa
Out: value=0.136 unit=MPa
